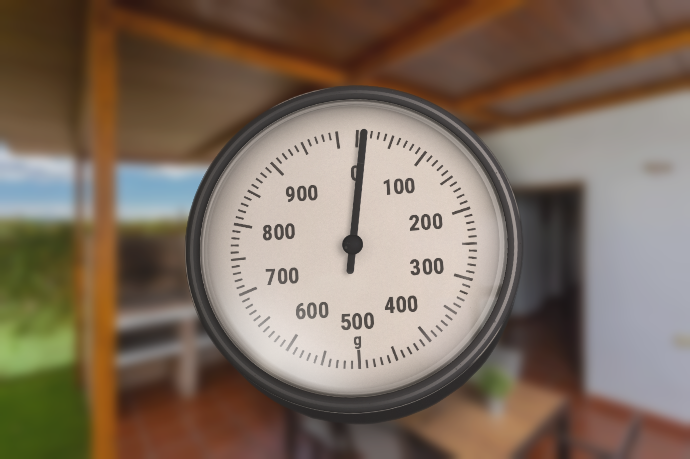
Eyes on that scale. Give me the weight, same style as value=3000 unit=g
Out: value=10 unit=g
